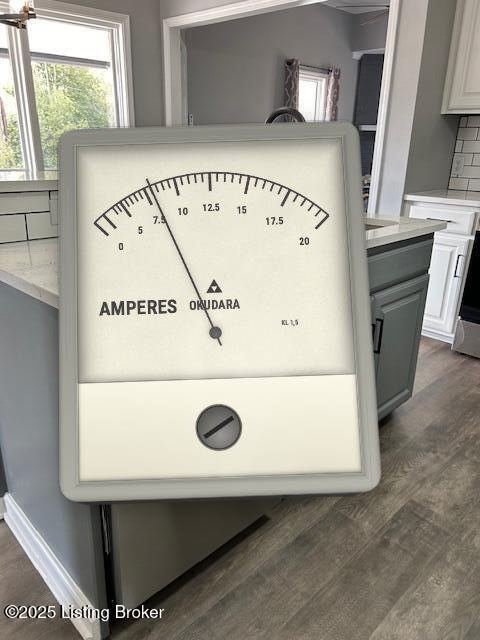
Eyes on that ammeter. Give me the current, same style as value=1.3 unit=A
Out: value=8 unit=A
